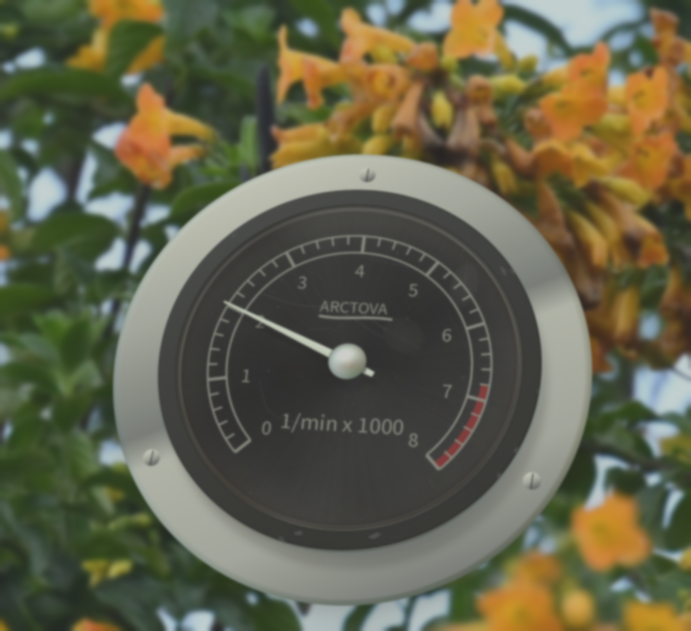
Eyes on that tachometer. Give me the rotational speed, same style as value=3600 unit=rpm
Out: value=2000 unit=rpm
